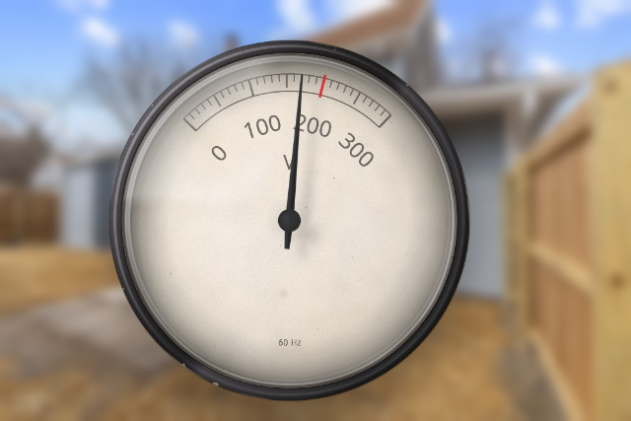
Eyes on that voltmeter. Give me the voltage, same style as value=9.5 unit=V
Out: value=170 unit=V
